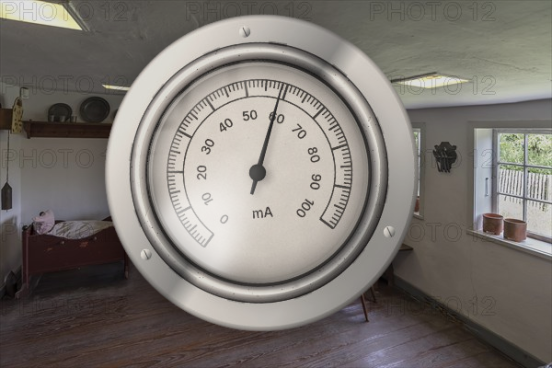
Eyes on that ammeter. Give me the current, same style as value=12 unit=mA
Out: value=59 unit=mA
